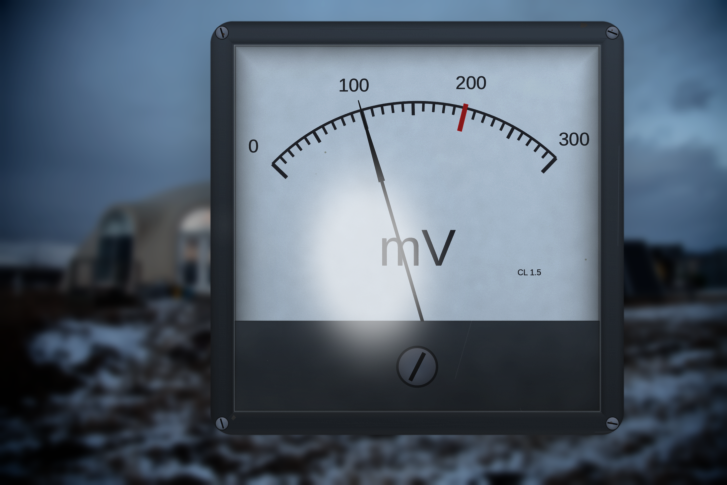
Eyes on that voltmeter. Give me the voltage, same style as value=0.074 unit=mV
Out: value=100 unit=mV
